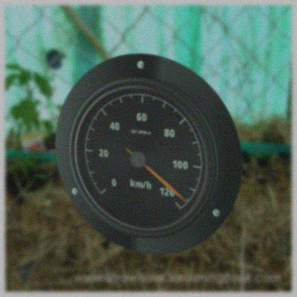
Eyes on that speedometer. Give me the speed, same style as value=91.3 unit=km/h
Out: value=115 unit=km/h
